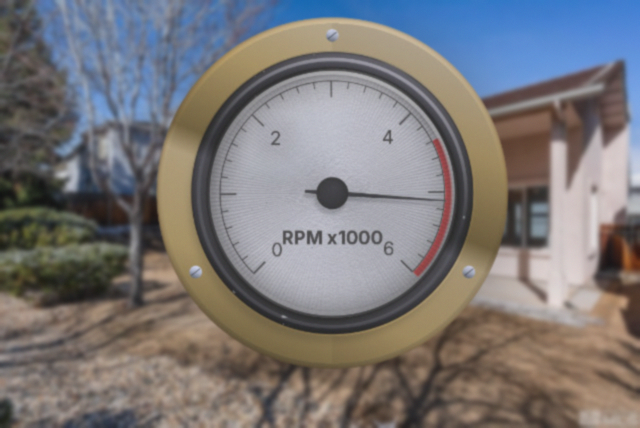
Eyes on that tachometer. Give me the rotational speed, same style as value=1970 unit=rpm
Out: value=5100 unit=rpm
